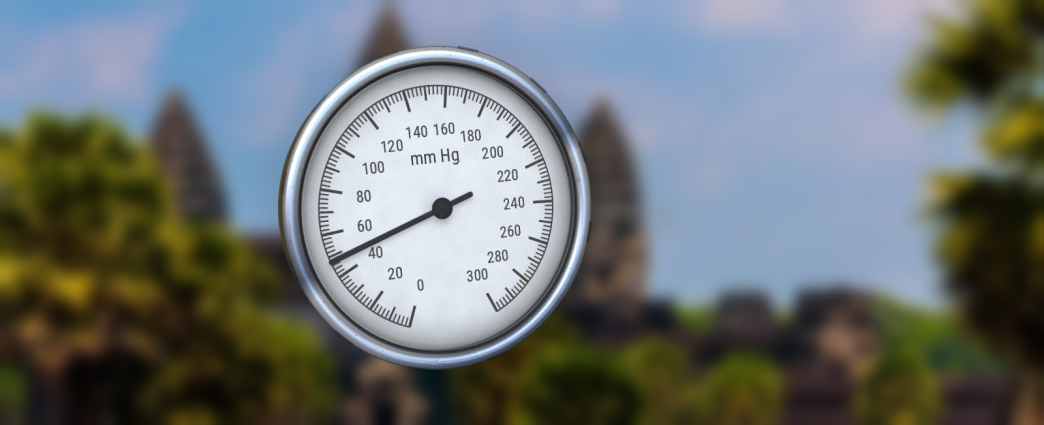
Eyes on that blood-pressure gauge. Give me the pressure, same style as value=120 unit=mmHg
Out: value=48 unit=mmHg
